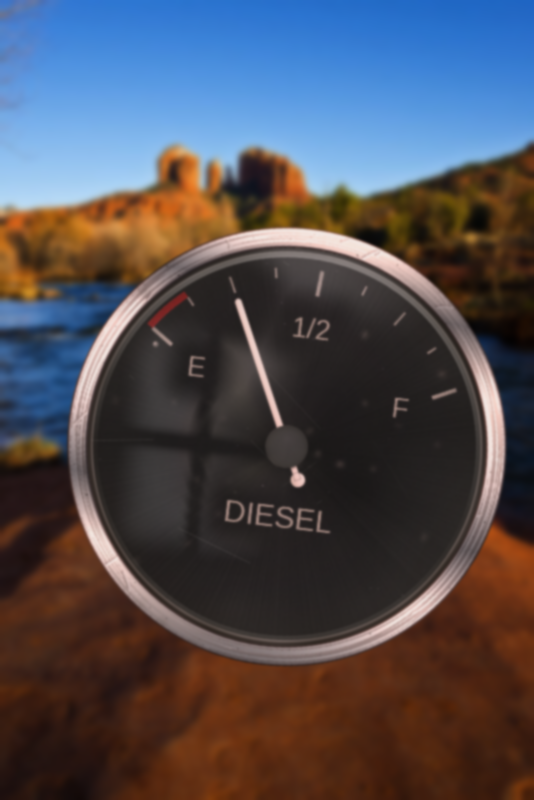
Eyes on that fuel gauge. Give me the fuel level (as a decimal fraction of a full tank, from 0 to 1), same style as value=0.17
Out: value=0.25
